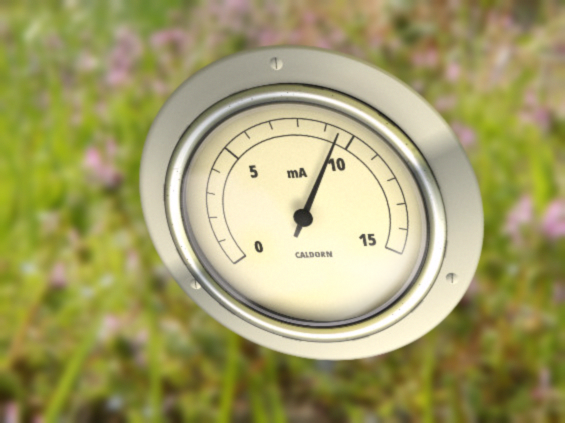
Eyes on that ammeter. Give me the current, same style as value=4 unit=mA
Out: value=9.5 unit=mA
